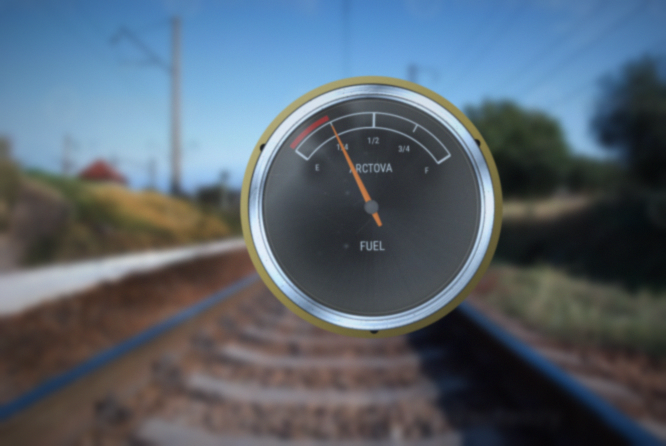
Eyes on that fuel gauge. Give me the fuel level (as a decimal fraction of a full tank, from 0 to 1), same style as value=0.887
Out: value=0.25
